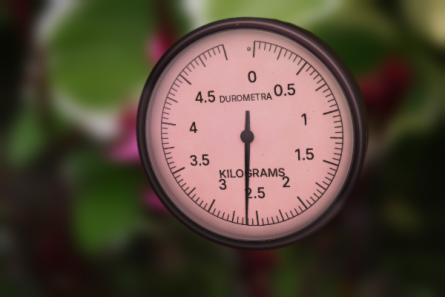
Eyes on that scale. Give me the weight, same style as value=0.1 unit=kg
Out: value=2.6 unit=kg
